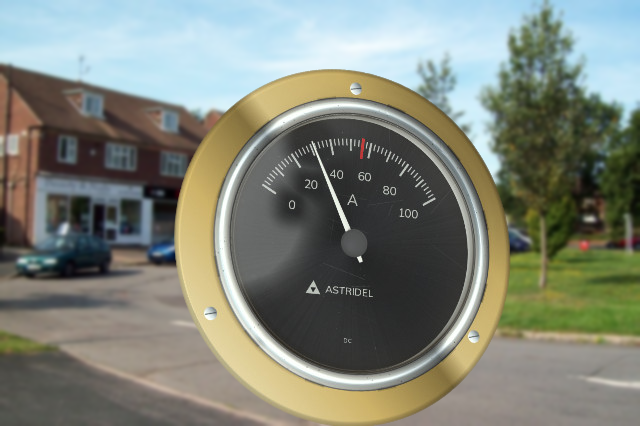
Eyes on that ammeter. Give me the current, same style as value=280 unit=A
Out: value=30 unit=A
